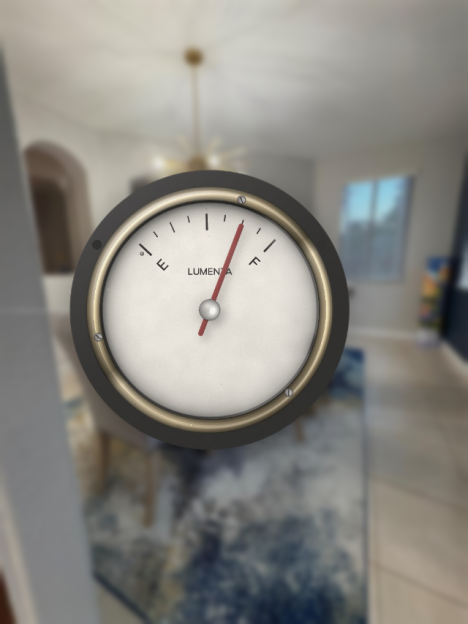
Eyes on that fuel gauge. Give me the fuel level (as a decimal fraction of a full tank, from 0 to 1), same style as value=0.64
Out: value=0.75
